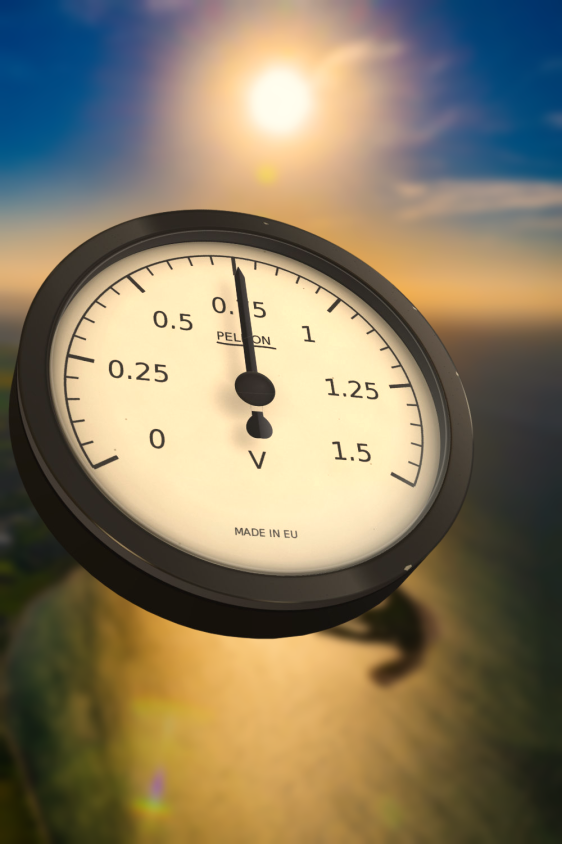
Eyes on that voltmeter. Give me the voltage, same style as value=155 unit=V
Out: value=0.75 unit=V
